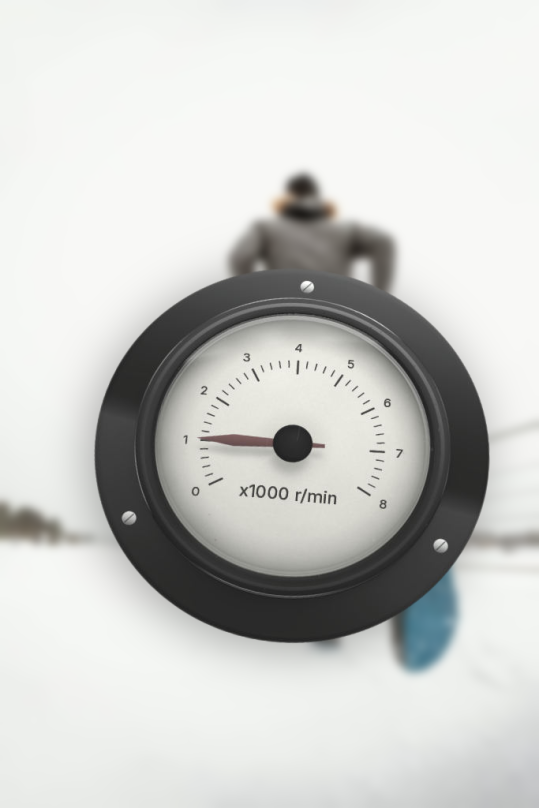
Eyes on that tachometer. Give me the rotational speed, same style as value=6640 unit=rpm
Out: value=1000 unit=rpm
